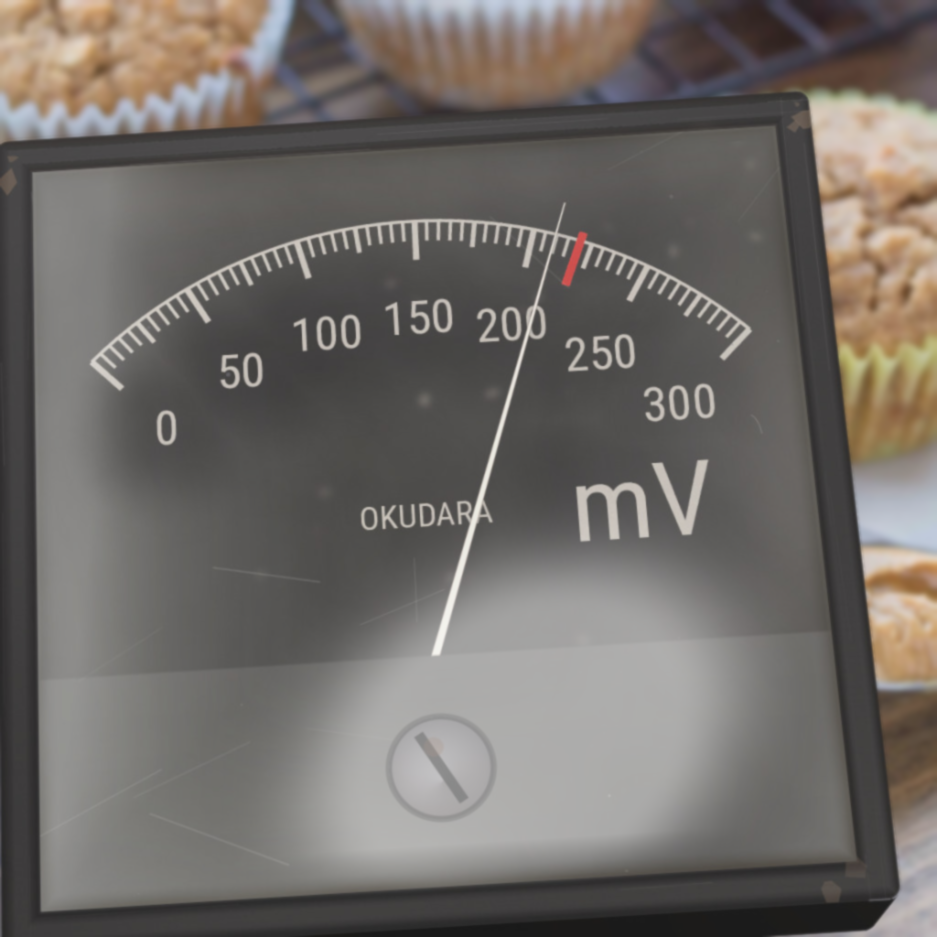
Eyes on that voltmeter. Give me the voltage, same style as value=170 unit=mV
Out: value=210 unit=mV
